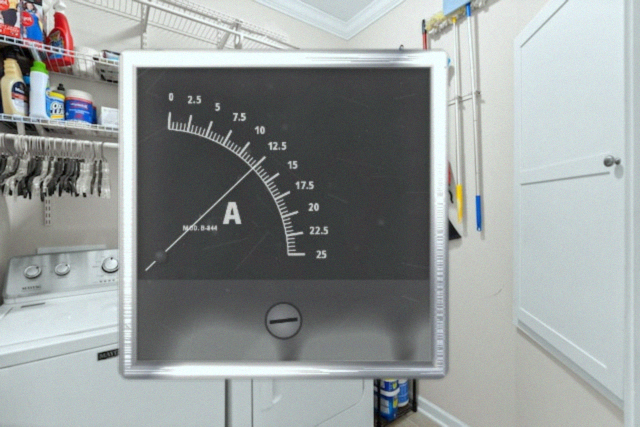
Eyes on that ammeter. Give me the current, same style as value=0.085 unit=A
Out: value=12.5 unit=A
